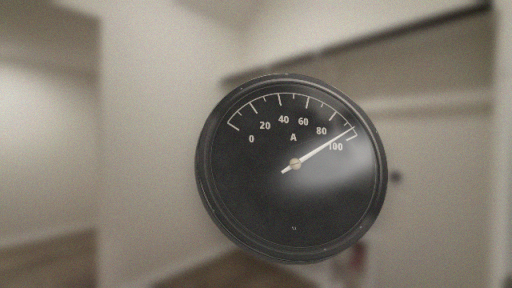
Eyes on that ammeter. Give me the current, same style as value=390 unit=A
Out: value=95 unit=A
